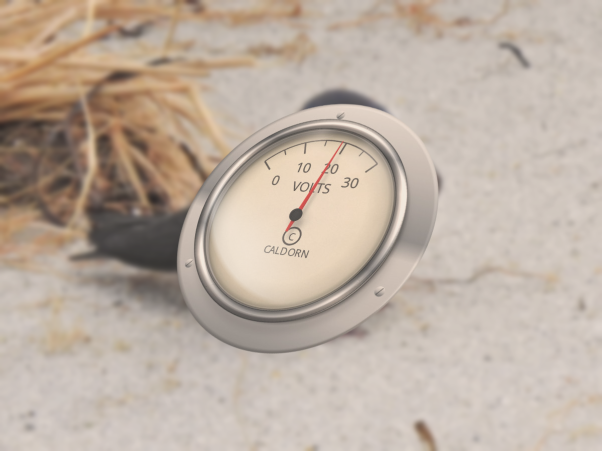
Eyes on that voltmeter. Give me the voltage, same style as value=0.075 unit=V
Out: value=20 unit=V
